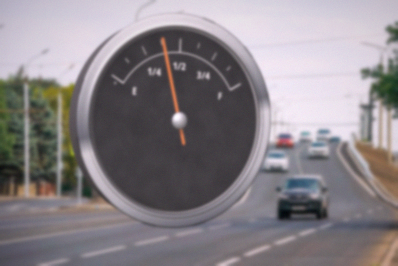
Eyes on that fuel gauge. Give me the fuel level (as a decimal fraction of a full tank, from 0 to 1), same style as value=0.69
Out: value=0.375
